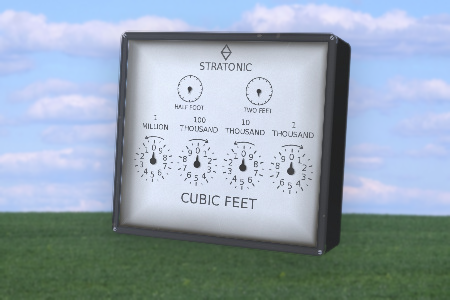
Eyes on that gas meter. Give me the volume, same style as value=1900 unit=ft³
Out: value=0 unit=ft³
